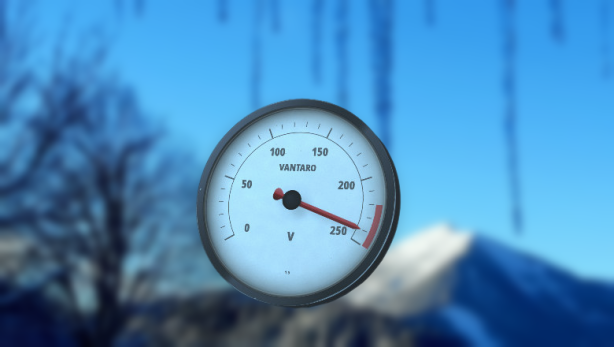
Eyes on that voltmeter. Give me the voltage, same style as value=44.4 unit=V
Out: value=240 unit=V
